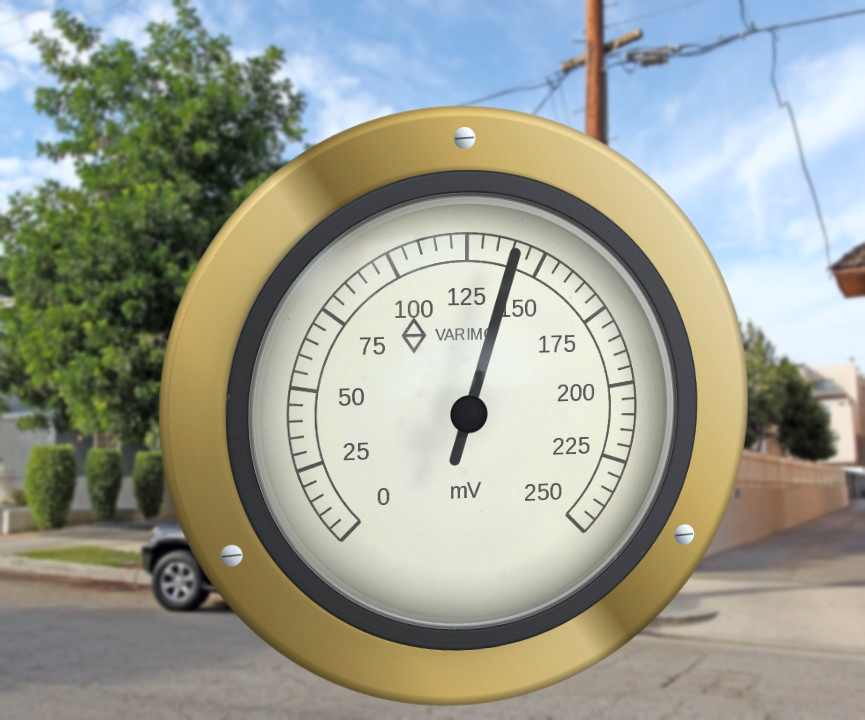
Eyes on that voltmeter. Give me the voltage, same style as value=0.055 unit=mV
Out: value=140 unit=mV
